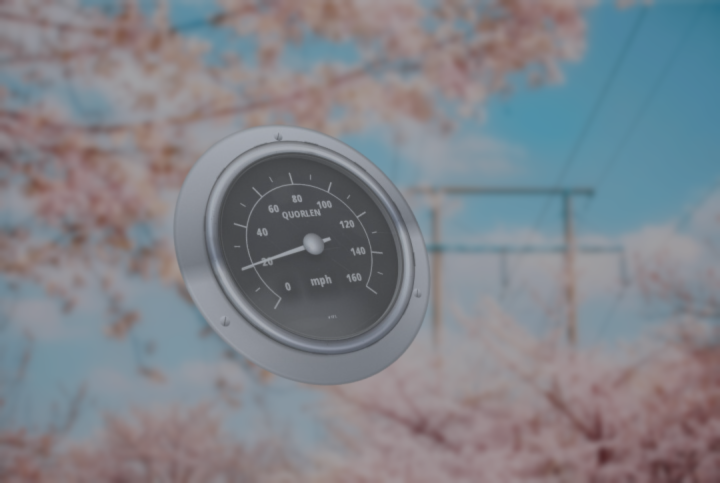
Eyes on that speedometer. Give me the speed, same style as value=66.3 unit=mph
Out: value=20 unit=mph
